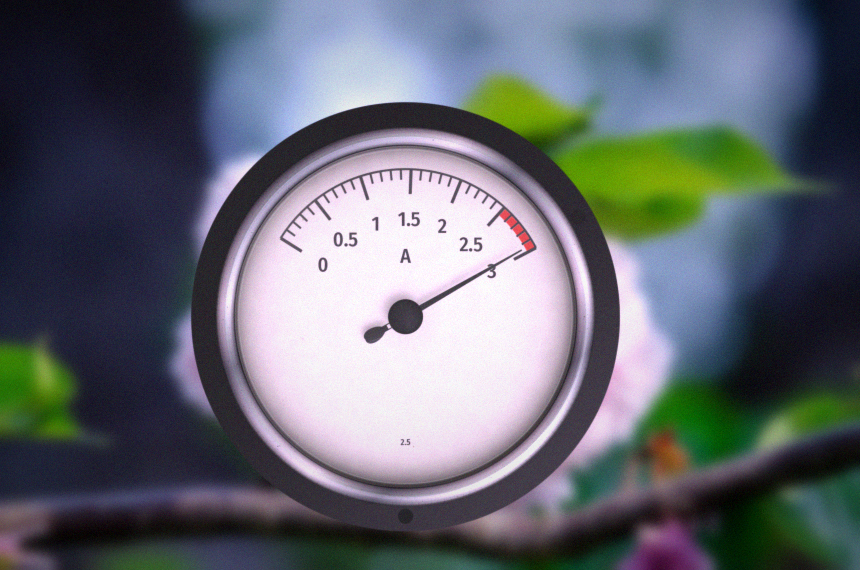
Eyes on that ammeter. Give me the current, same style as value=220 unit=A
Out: value=2.95 unit=A
